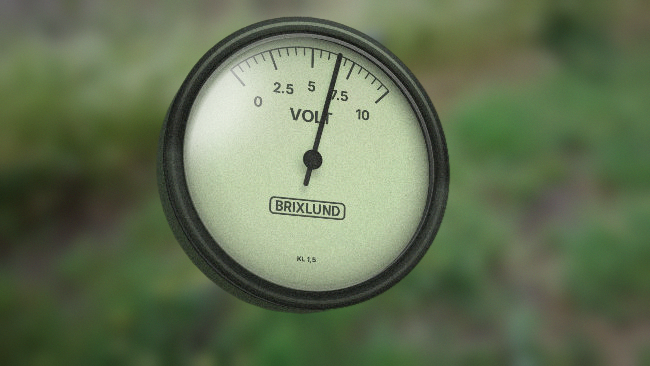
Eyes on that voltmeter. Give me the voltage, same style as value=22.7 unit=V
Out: value=6.5 unit=V
